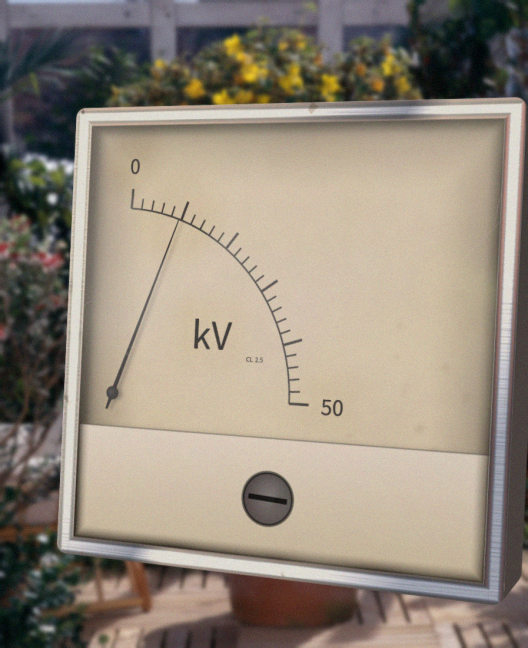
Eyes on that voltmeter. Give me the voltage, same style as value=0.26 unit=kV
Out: value=10 unit=kV
